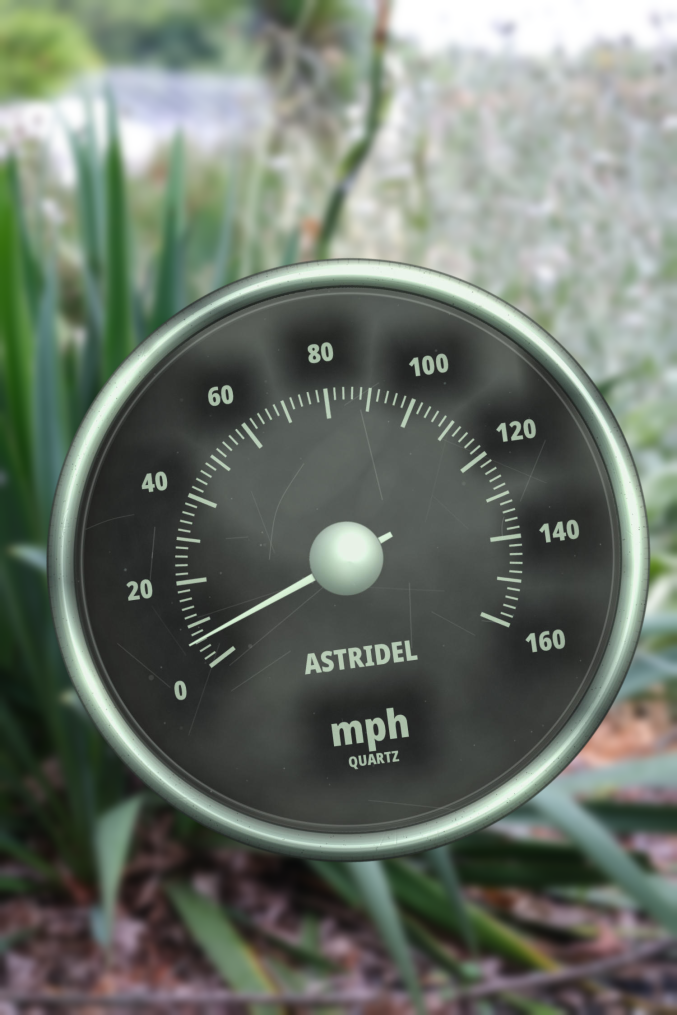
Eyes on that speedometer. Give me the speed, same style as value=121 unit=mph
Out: value=6 unit=mph
